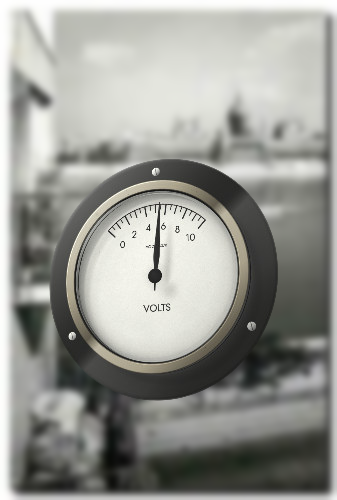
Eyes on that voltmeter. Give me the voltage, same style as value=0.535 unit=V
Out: value=5.5 unit=V
